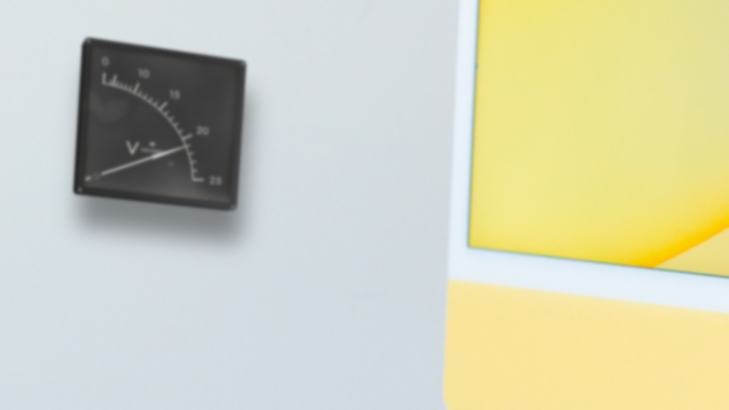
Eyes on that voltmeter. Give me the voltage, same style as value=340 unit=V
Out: value=21 unit=V
